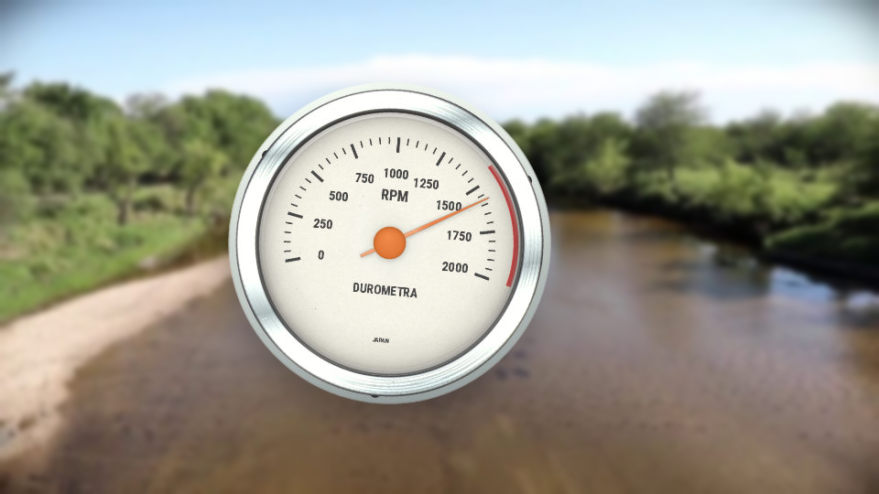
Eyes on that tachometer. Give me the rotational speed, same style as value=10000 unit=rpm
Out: value=1575 unit=rpm
